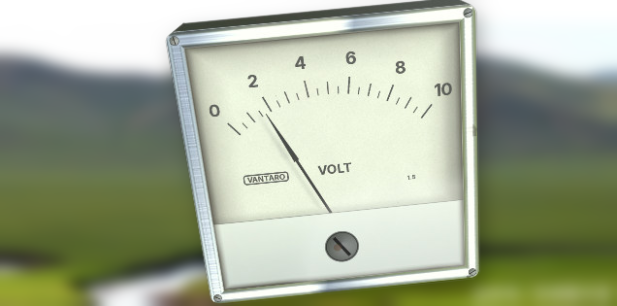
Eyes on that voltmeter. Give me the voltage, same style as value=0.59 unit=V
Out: value=1.75 unit=V
